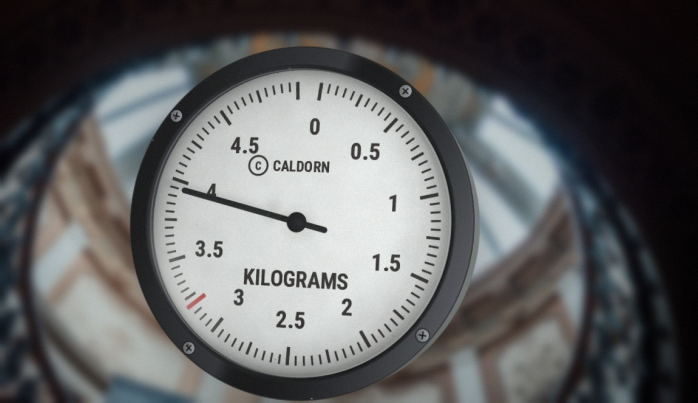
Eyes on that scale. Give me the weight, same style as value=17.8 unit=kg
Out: value=3.95 unit=kg
